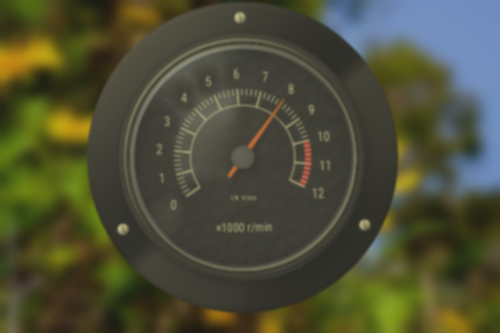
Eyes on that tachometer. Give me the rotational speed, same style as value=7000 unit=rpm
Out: value=8000 unit=rpm
